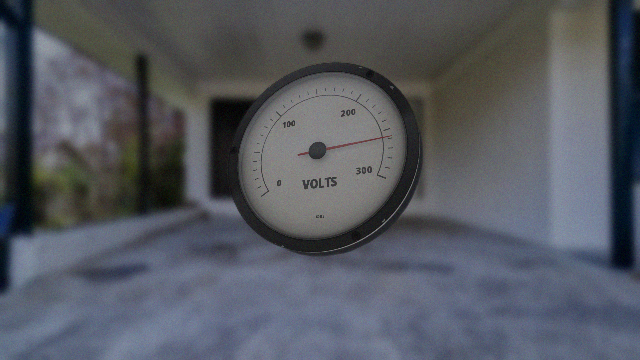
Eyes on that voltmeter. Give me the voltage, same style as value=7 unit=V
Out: value=260 unit=V
